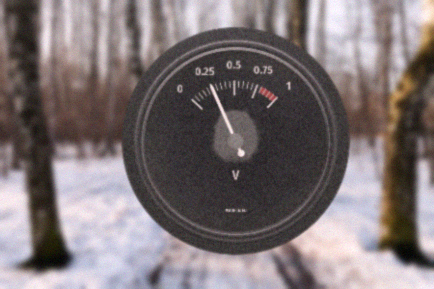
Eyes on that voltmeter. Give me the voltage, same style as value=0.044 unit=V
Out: value=0.25 unit=V
